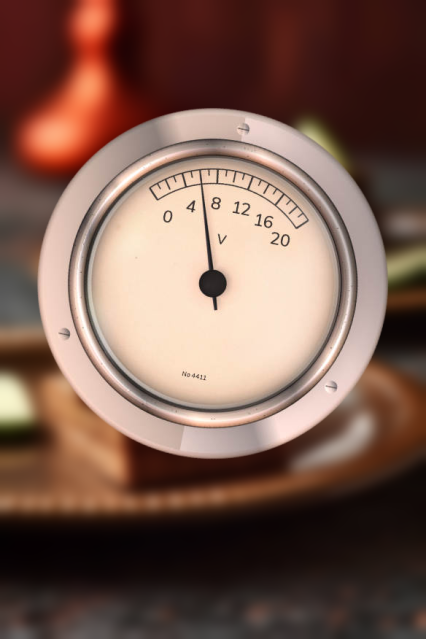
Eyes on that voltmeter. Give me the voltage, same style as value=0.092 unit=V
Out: value=6 unit=V
